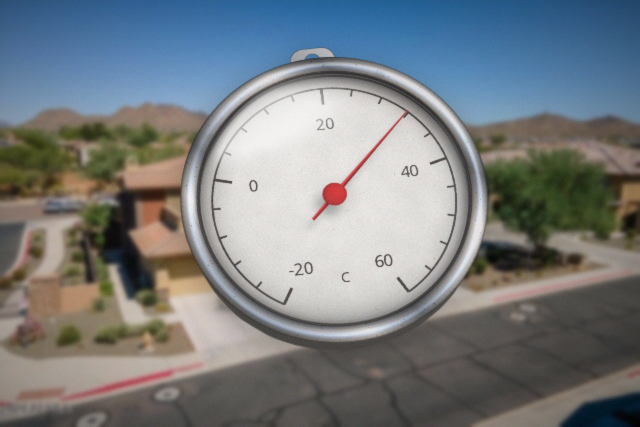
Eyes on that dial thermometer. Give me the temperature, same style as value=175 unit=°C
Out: value=32 unit=°C
